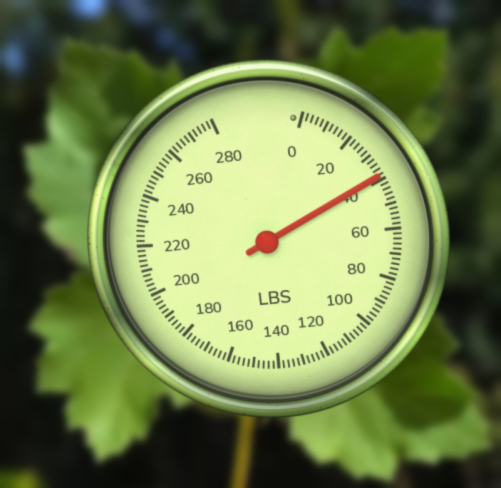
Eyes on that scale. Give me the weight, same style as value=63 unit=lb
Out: value=38 unit=lb
